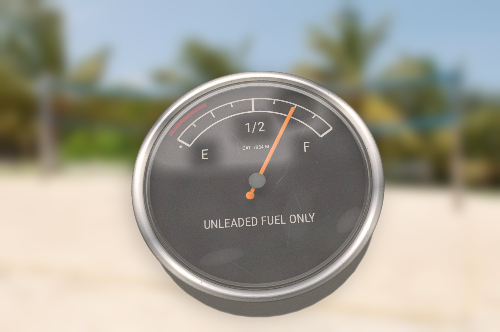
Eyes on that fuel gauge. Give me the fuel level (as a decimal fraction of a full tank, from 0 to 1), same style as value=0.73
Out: value=0.75
